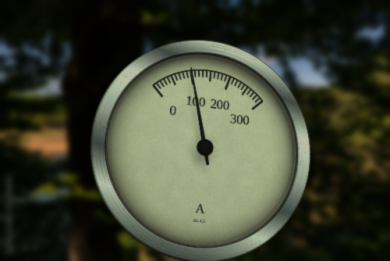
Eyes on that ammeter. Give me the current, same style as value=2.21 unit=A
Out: value=100 unit=A
